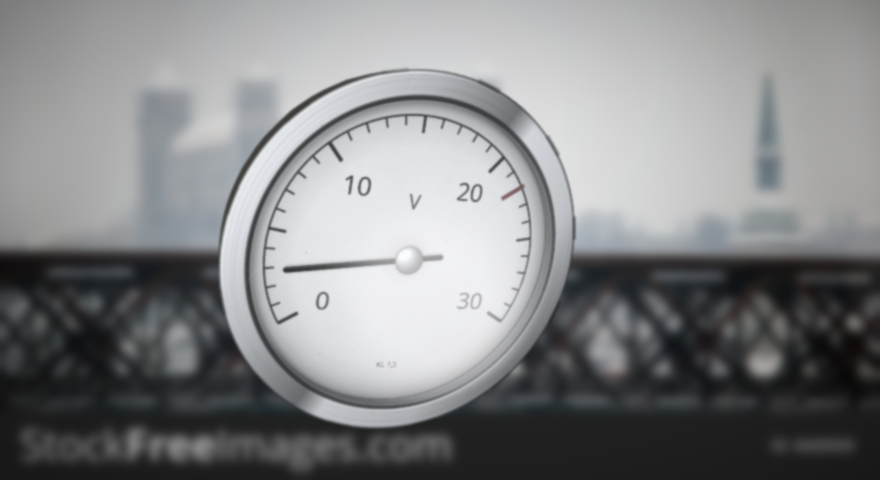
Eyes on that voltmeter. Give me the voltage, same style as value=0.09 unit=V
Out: value=3 unit=V
